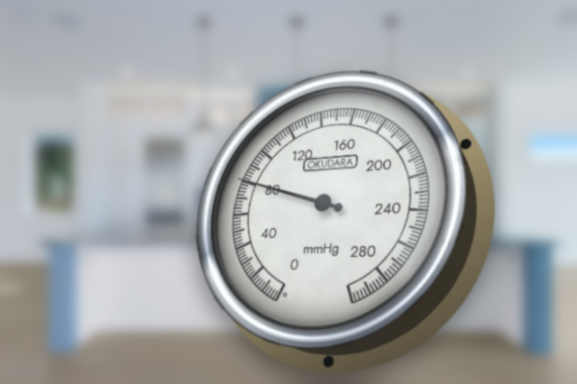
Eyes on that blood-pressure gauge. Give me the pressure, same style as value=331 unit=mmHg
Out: value=80 unit=mmHg
